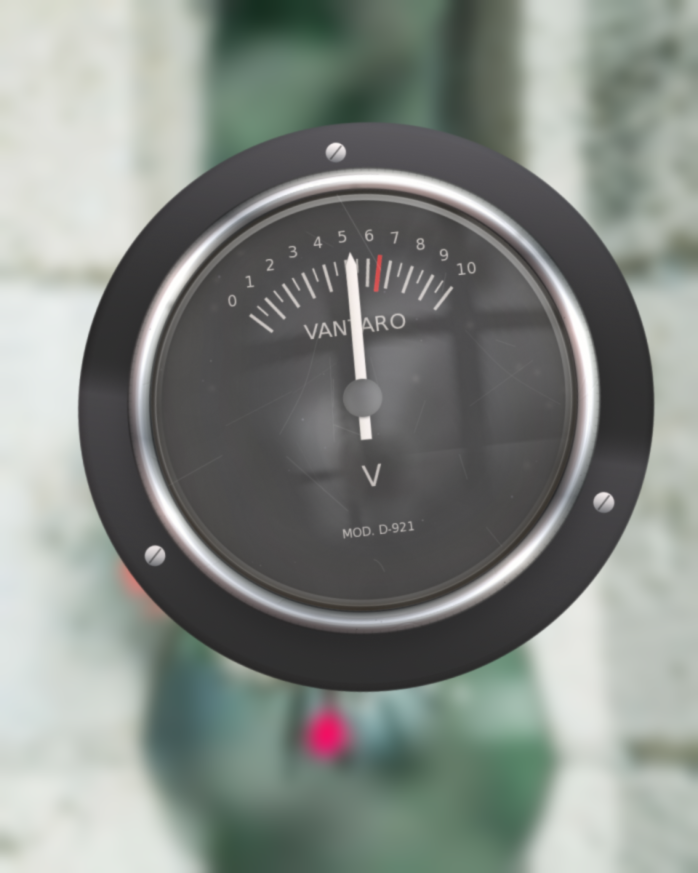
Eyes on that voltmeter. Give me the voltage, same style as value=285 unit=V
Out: value=5.25 unit=V
